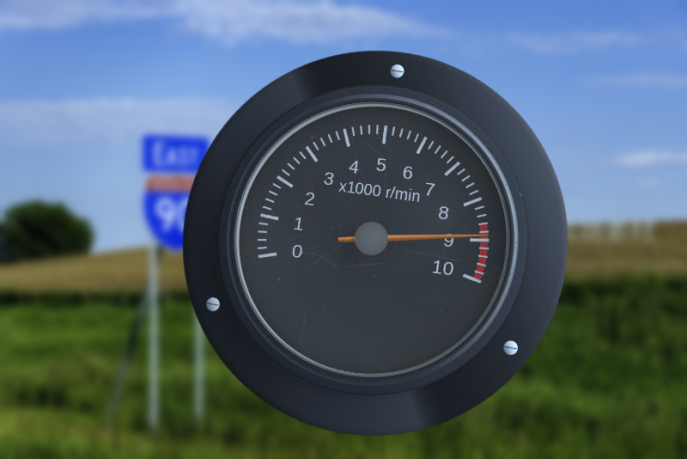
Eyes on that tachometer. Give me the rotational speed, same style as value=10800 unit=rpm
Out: value=8900 unit=rpm
